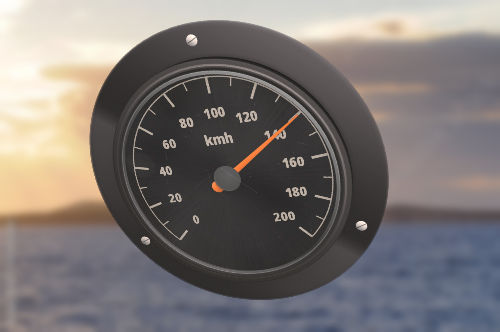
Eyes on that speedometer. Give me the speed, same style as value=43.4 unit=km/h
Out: value=140 unit=km/h
